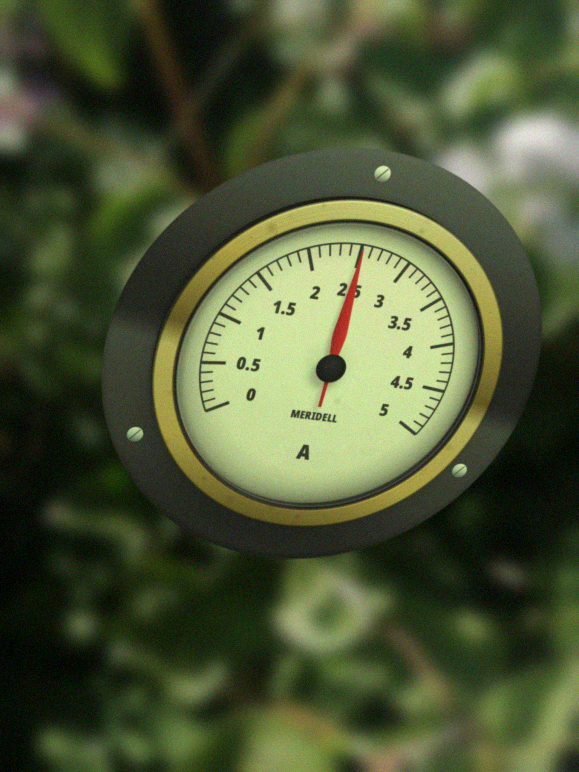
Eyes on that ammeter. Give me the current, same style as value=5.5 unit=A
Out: value=2.5 unit=A
